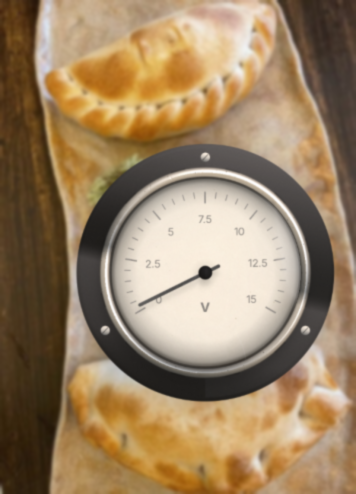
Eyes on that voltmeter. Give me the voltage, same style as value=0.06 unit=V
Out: value=0.25 unit=V
